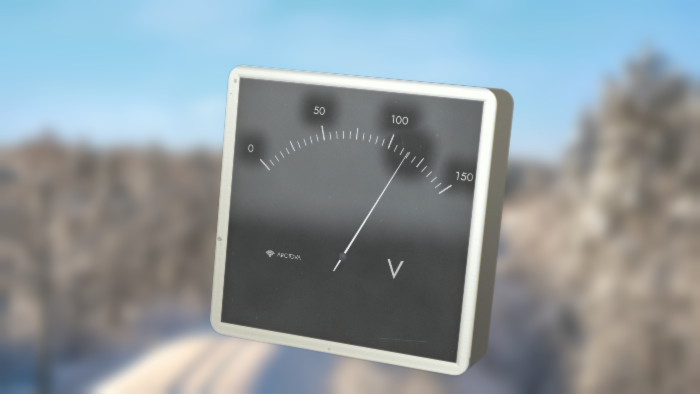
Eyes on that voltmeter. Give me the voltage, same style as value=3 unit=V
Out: value=115 unit=V
